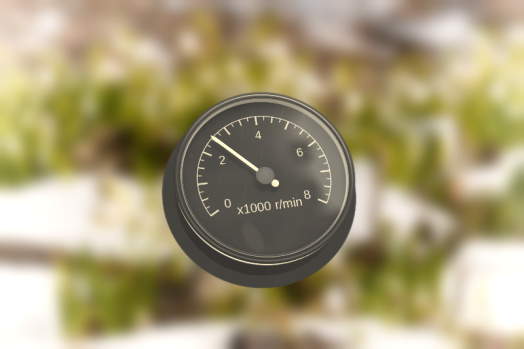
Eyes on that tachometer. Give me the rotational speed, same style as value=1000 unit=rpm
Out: value=2500 unit=rpm
